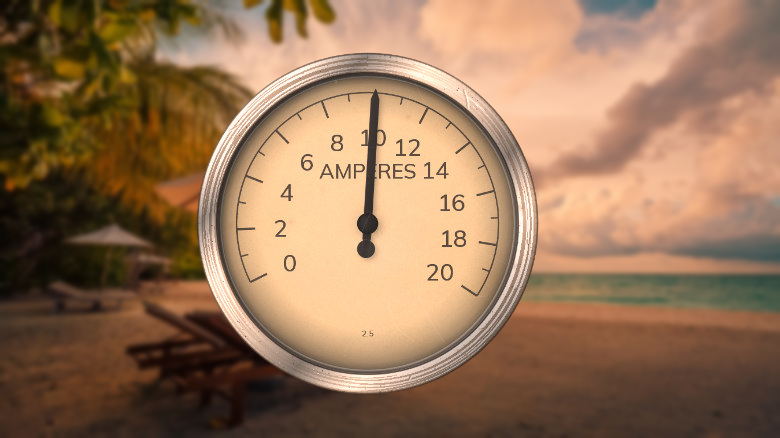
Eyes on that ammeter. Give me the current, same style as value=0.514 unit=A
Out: value=10 unit=A
